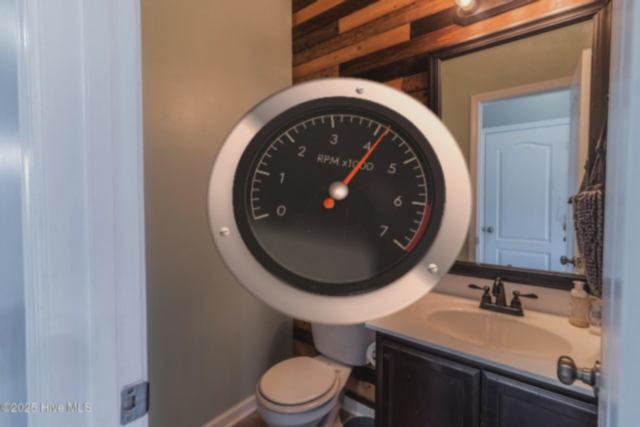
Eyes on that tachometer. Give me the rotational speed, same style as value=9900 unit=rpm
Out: value=4200 unit=rpm
